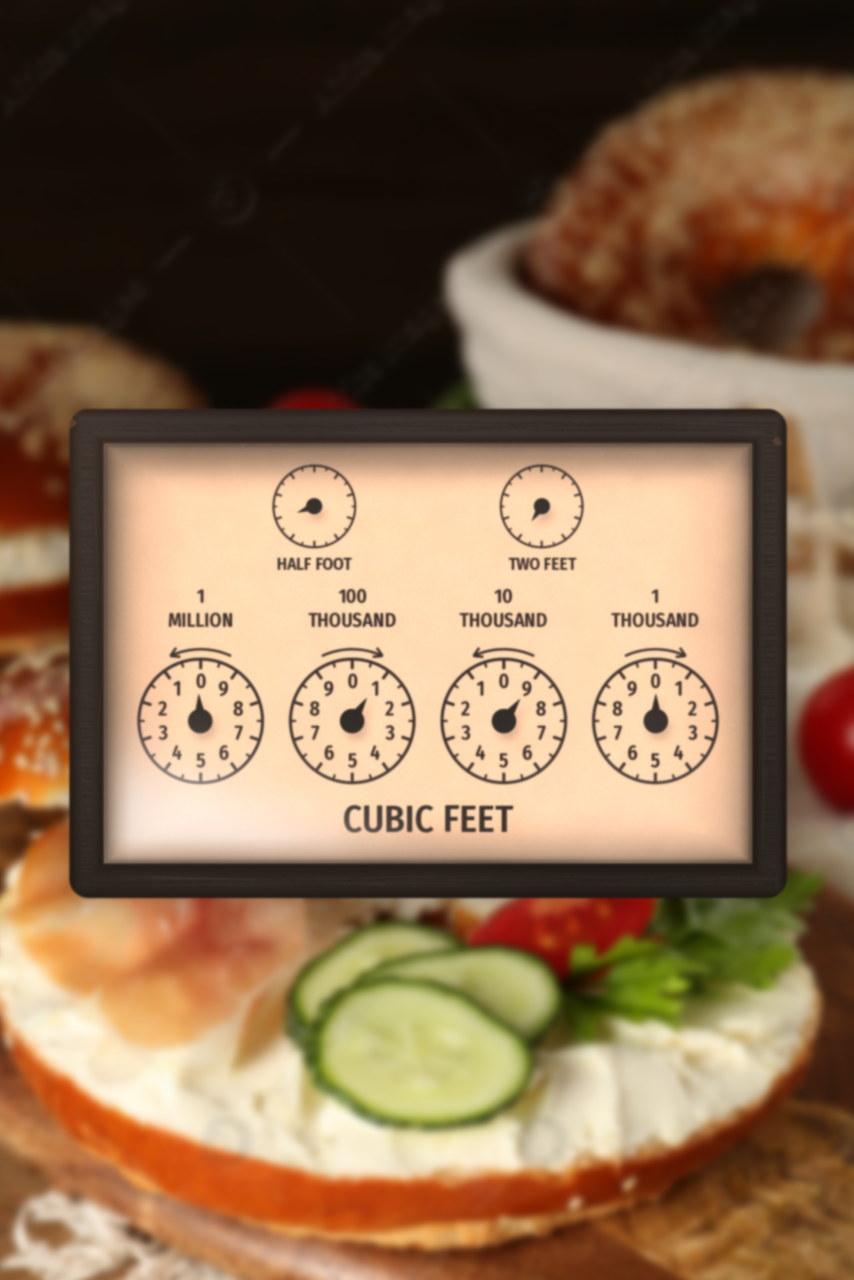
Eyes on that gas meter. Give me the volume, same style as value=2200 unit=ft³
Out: value=9000 unit=ft³
